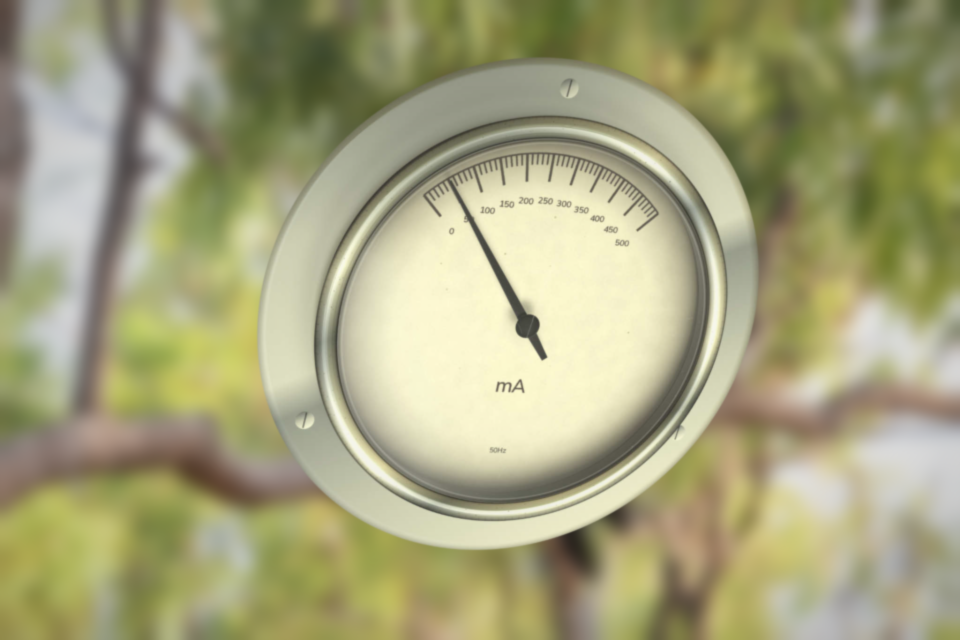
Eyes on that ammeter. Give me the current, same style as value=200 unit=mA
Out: value=50 unit=mA
